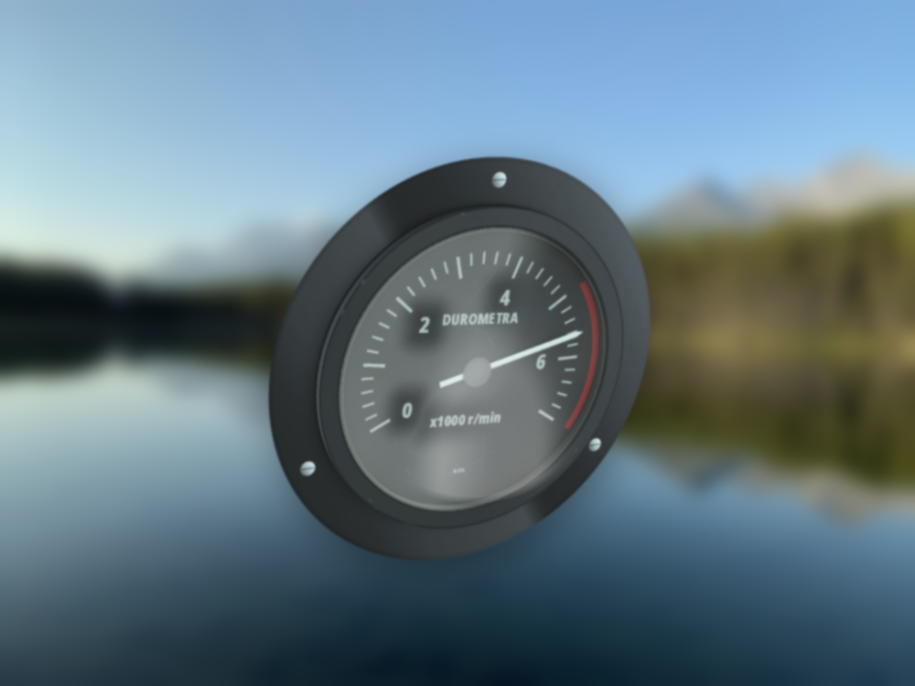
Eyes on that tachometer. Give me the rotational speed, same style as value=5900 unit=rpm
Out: value=5600 unit=rpm
